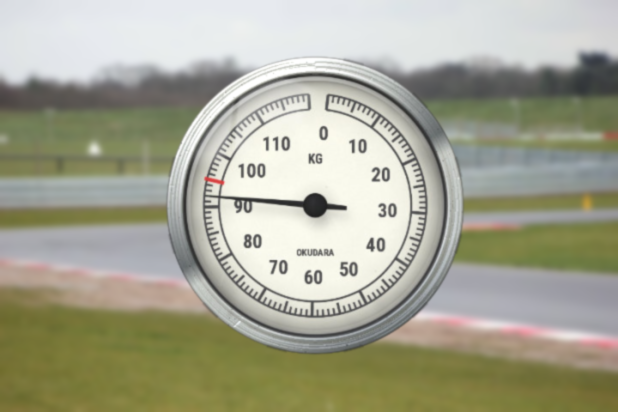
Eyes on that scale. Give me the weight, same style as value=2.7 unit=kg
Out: value=92 unit=kg
